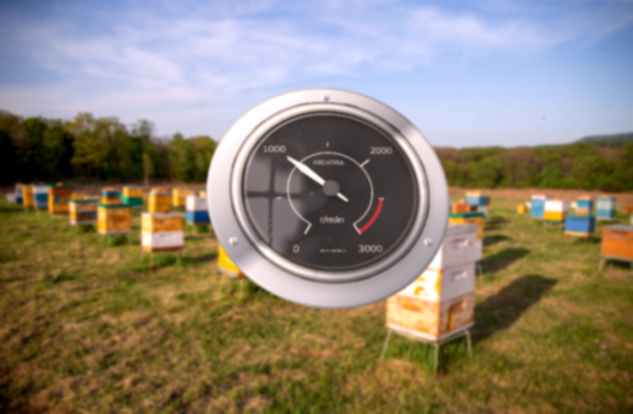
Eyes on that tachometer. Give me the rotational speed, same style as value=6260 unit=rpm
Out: value=1000 unit=rpm
